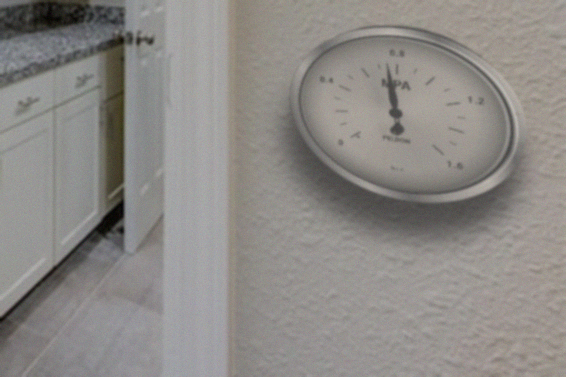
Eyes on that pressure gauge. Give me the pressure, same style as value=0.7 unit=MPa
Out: value=0.75 unit=MPa
